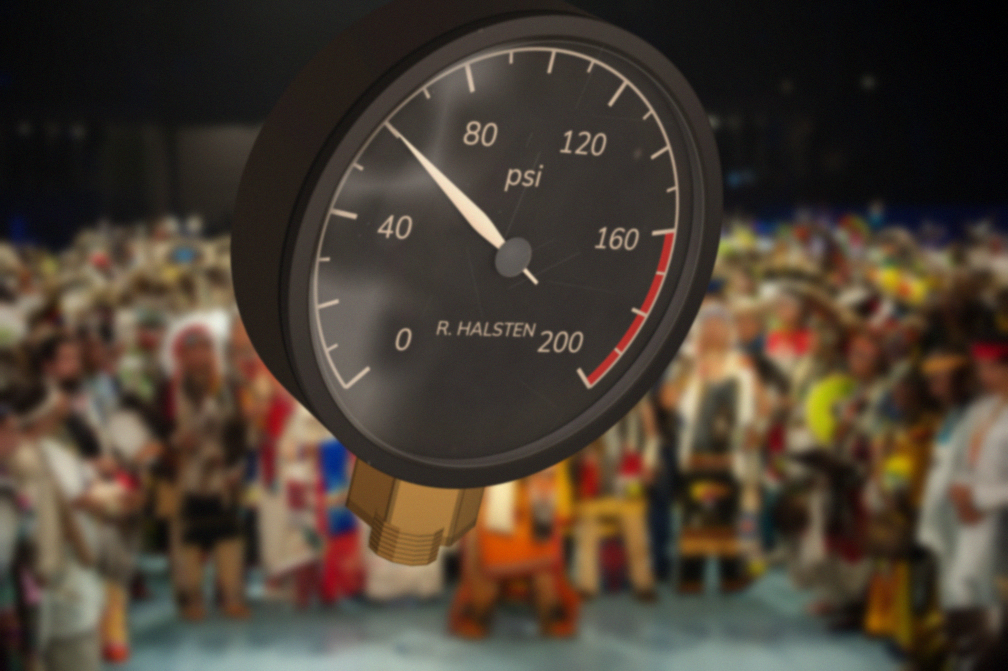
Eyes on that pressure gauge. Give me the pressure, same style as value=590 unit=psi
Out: value=60 unit=psi
